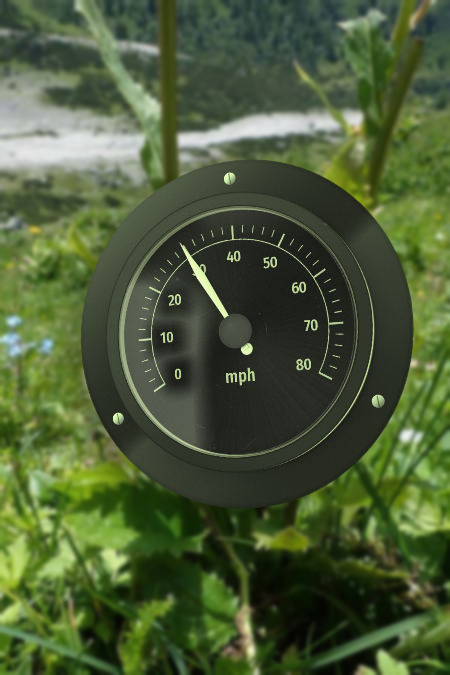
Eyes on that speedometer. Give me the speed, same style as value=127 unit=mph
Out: value=30 unit=mph
